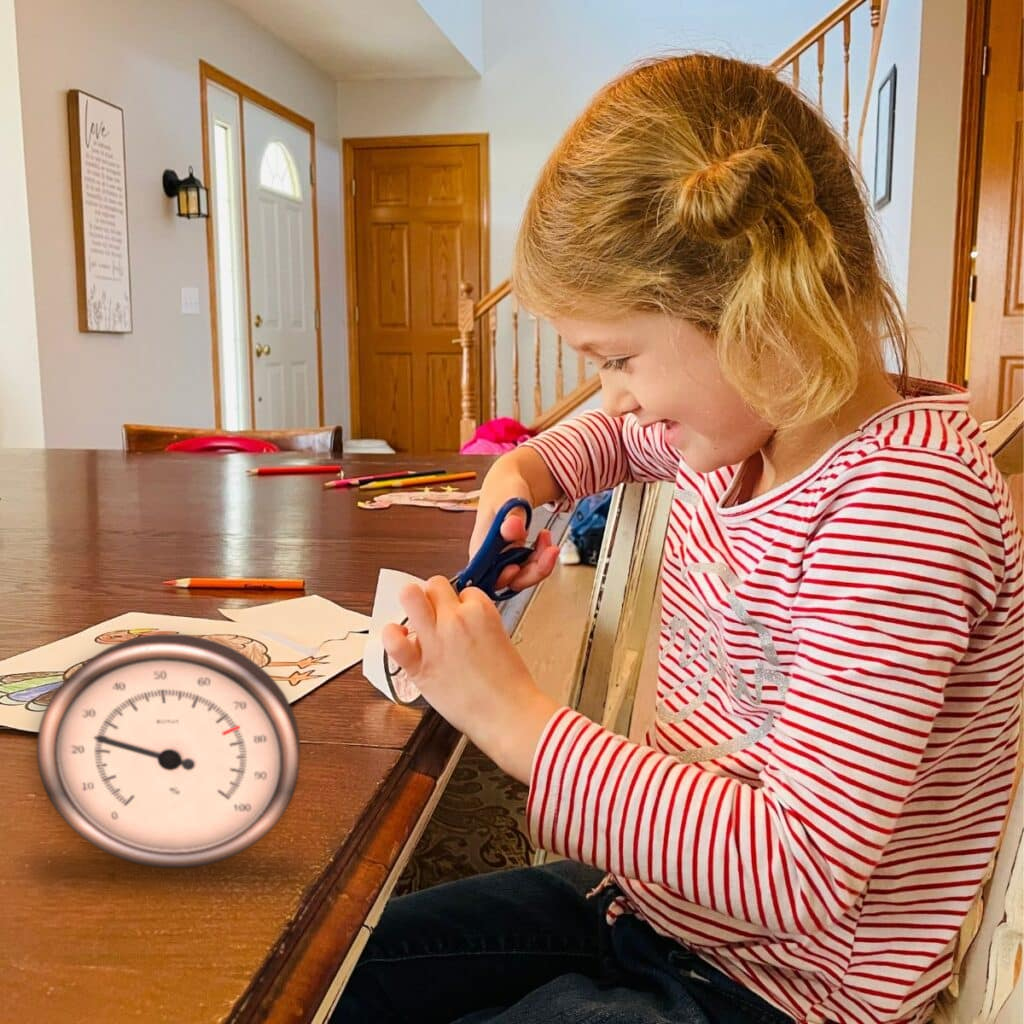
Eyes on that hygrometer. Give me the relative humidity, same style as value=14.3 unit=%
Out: value=25 unit=%
